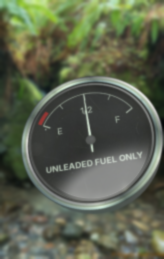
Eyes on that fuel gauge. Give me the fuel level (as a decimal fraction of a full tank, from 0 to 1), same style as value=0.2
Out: value=0.5
